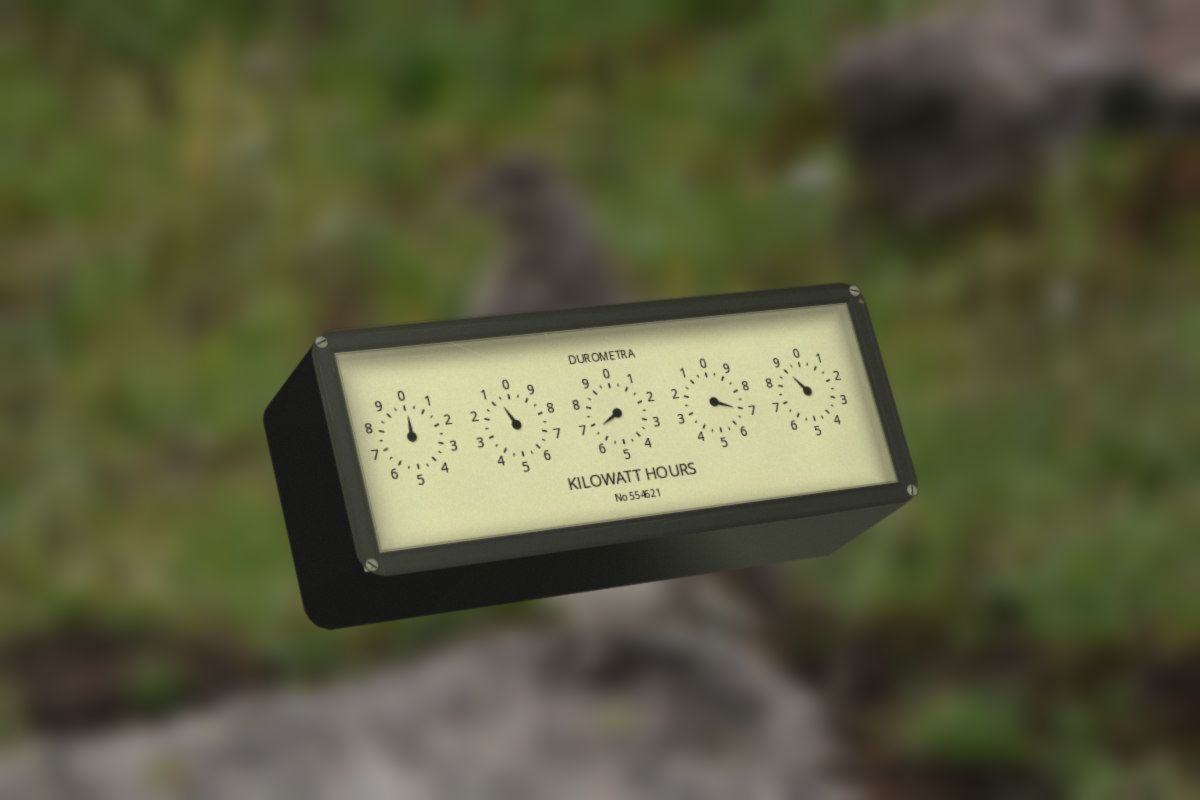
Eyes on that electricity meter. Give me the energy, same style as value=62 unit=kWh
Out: value=669 unit=kWh
